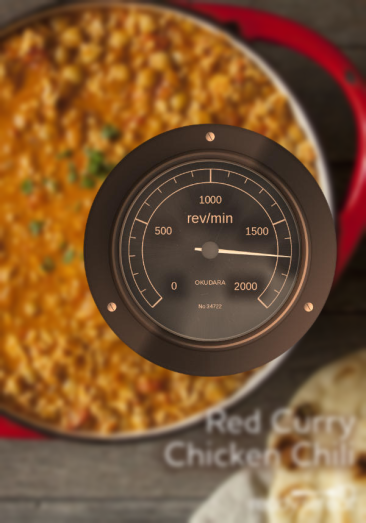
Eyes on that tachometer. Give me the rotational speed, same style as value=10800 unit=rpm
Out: value=1700 unit=rpm
